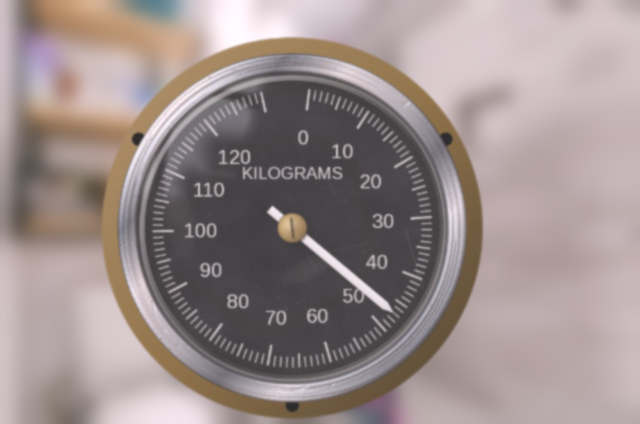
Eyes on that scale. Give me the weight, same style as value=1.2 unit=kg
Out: value=47 unit=kg
